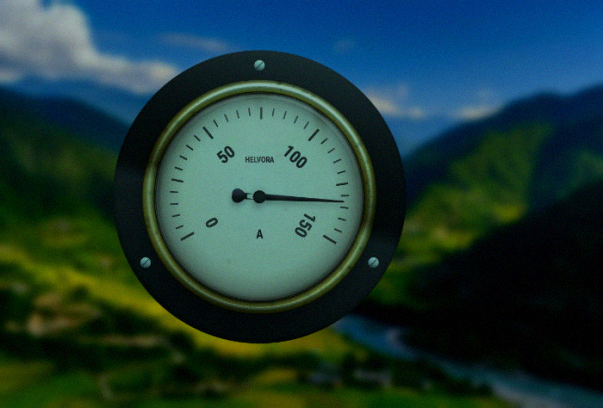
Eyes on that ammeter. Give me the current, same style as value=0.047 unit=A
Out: value=132.5 unit=A
